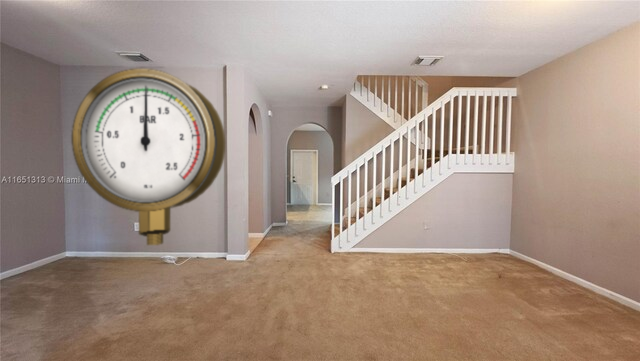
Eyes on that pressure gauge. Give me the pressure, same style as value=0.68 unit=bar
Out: value=1.25 unit=bar
